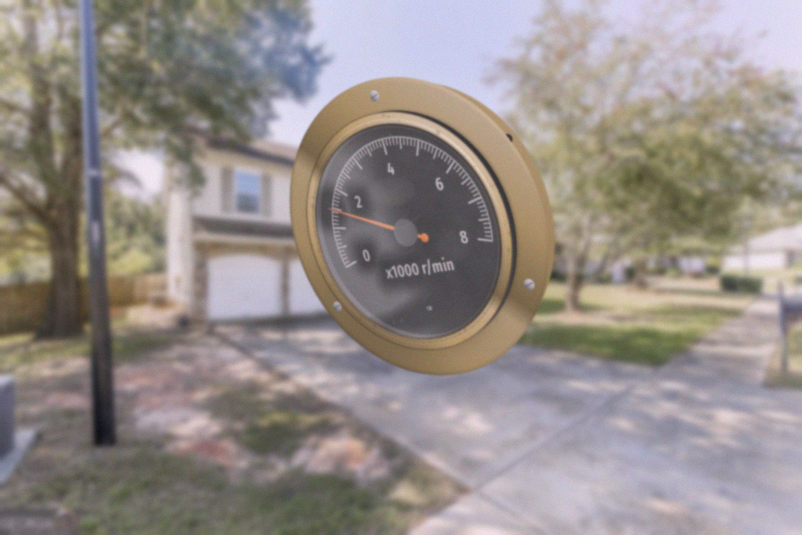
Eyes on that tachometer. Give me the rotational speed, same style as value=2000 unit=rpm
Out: value=1500 unit=rpm
